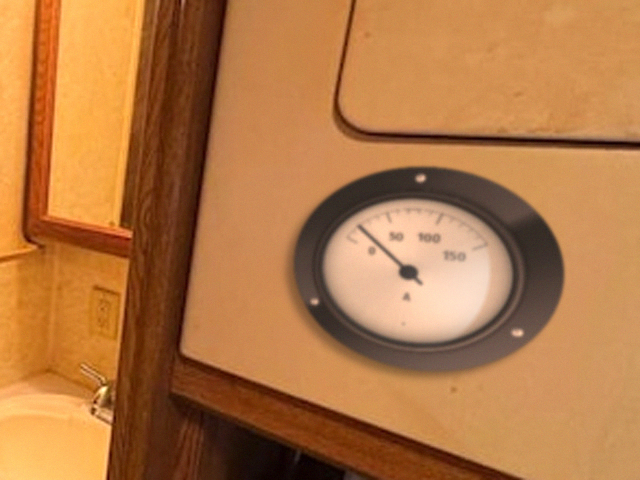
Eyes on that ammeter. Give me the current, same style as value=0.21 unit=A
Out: value=20 unit=A
